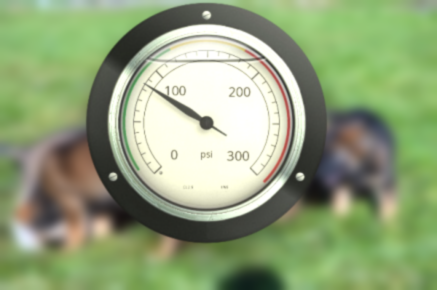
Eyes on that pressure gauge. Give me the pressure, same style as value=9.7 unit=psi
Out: value=85 unit=psi
